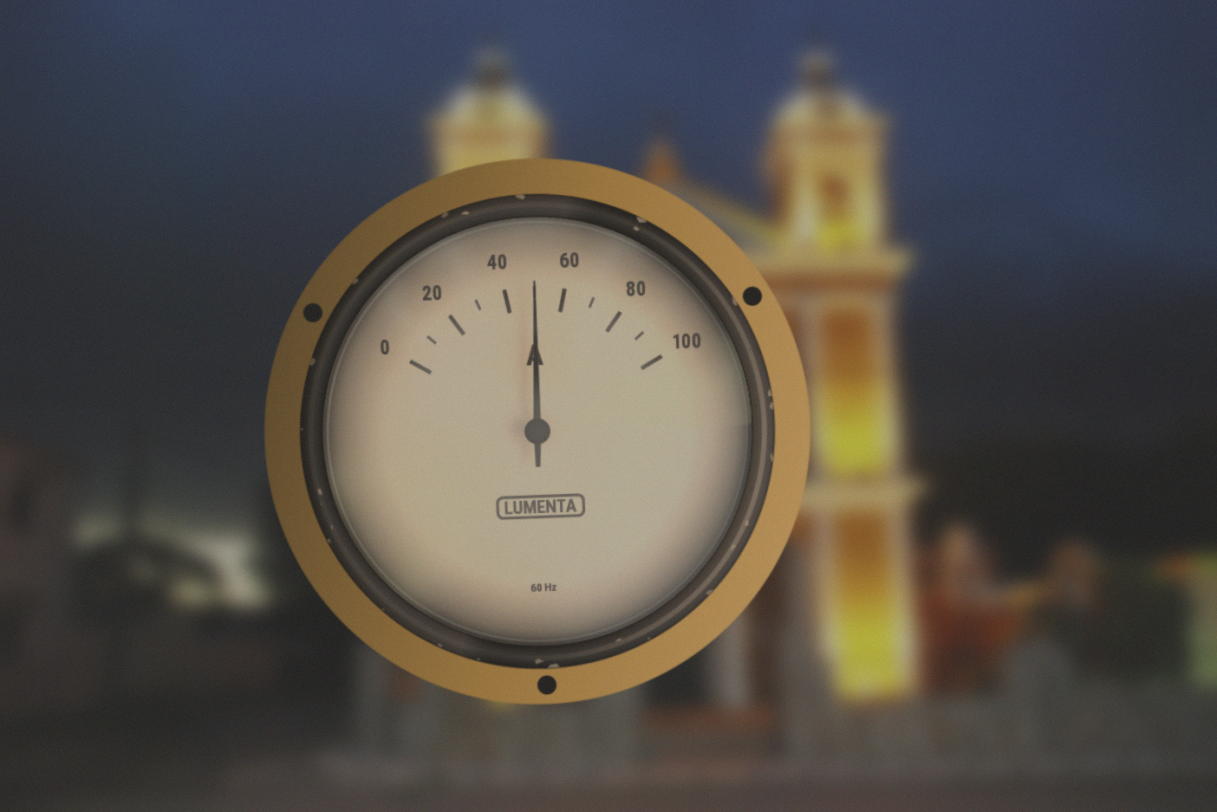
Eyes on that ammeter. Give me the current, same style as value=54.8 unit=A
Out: value=50 unit=A
